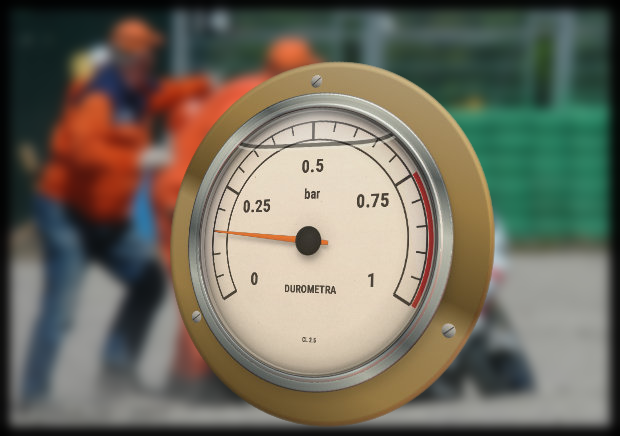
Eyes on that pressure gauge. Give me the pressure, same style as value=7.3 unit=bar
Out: value=0.15 unit=bar
